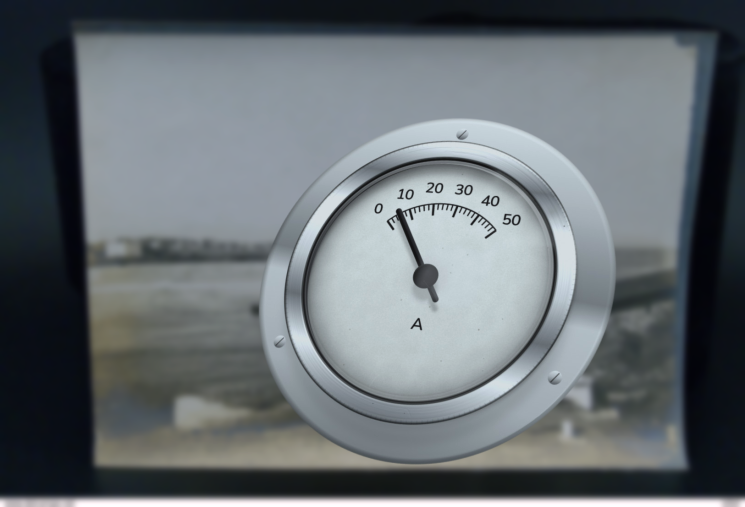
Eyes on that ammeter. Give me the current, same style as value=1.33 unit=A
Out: value=6 unit=A
